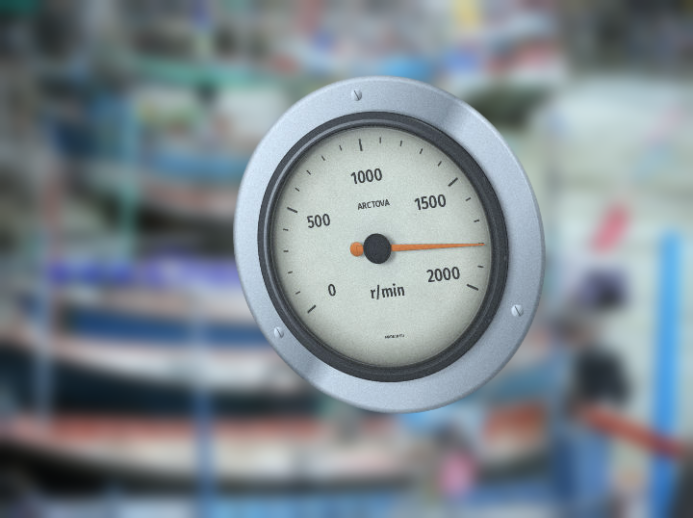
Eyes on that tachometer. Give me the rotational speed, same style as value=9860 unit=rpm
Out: value=1800 unit=rpm
